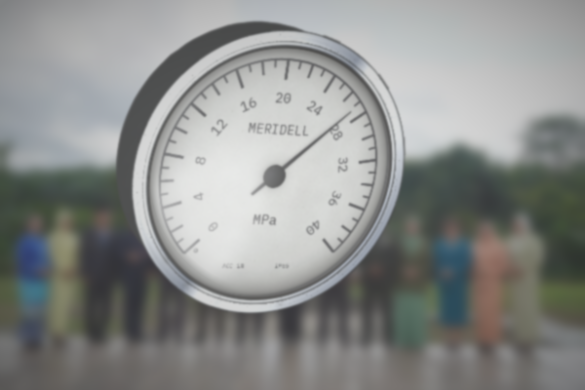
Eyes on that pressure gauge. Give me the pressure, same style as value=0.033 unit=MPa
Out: value=27 unit=MPa
